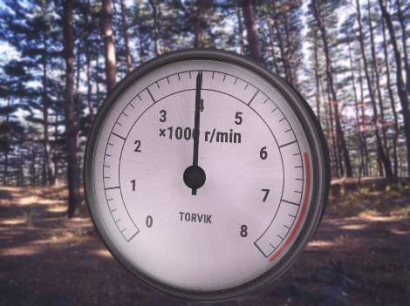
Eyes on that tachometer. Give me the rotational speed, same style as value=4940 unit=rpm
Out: value=4000 unit=rpm
